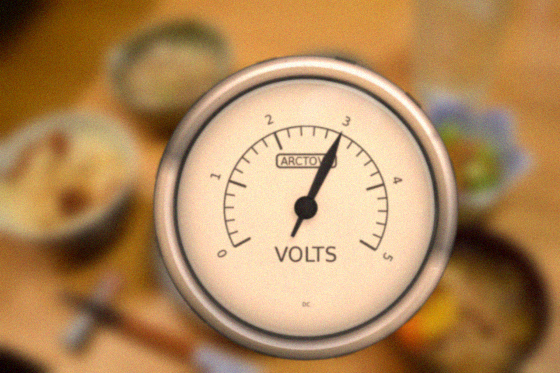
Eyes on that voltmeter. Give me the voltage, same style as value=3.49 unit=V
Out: value=3 unit=V
